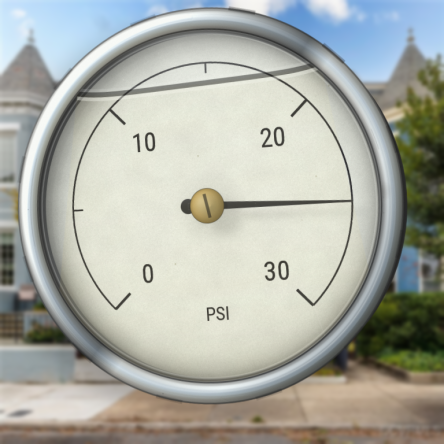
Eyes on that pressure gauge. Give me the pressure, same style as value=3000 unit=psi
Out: value=25 unit=psi
